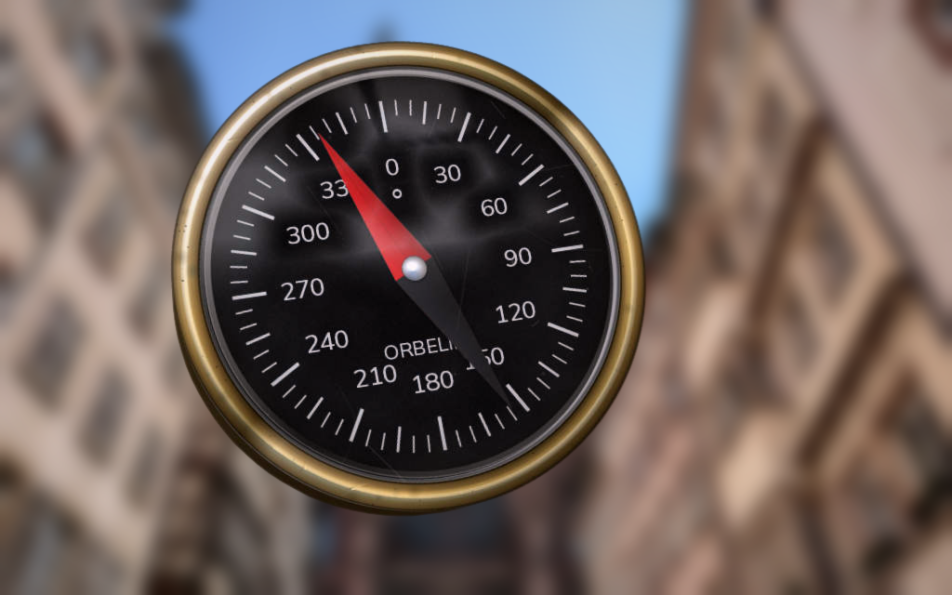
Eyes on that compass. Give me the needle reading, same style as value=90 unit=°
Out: value=335 unit=°
